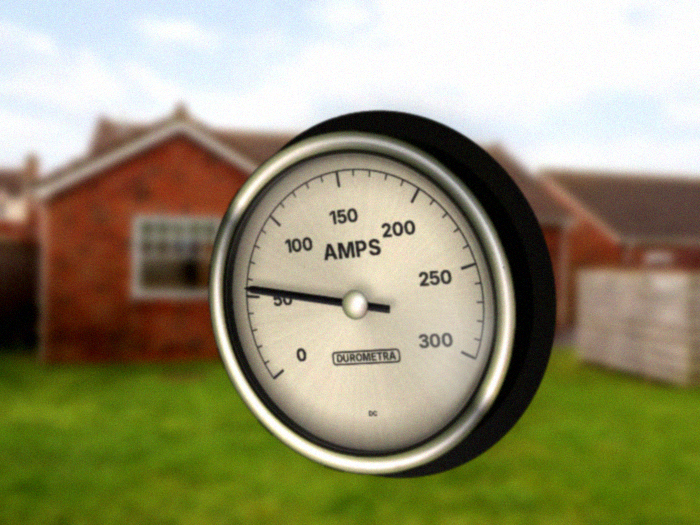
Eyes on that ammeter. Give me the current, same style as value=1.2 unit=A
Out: value=55 unit=A
